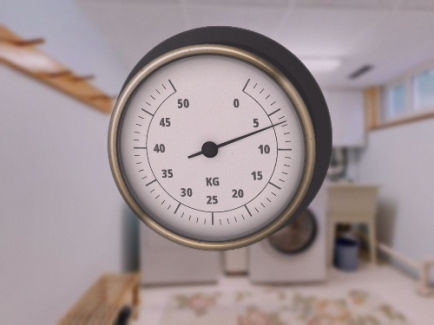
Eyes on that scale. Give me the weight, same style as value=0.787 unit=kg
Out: value=6.5 unit=kg
